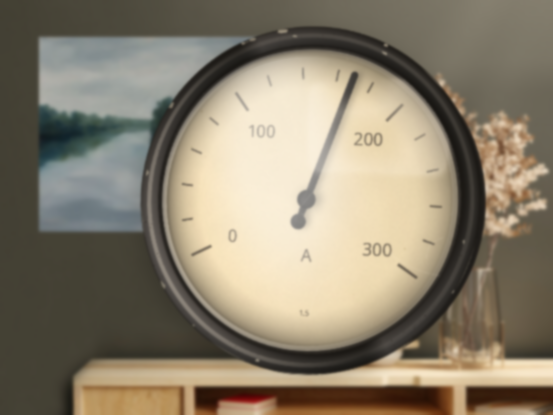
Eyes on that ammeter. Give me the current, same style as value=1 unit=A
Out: value=170 unit=A
